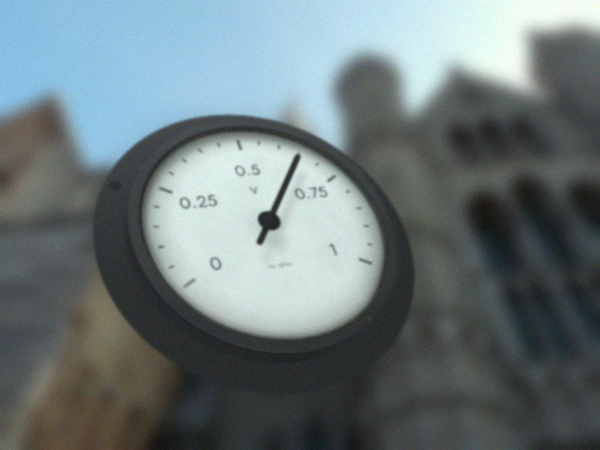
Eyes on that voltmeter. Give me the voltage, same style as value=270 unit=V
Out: value=0.65 unit=V
